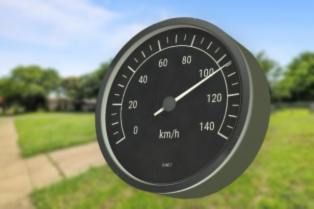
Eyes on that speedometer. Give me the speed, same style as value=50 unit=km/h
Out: value=105 unit=km/h
